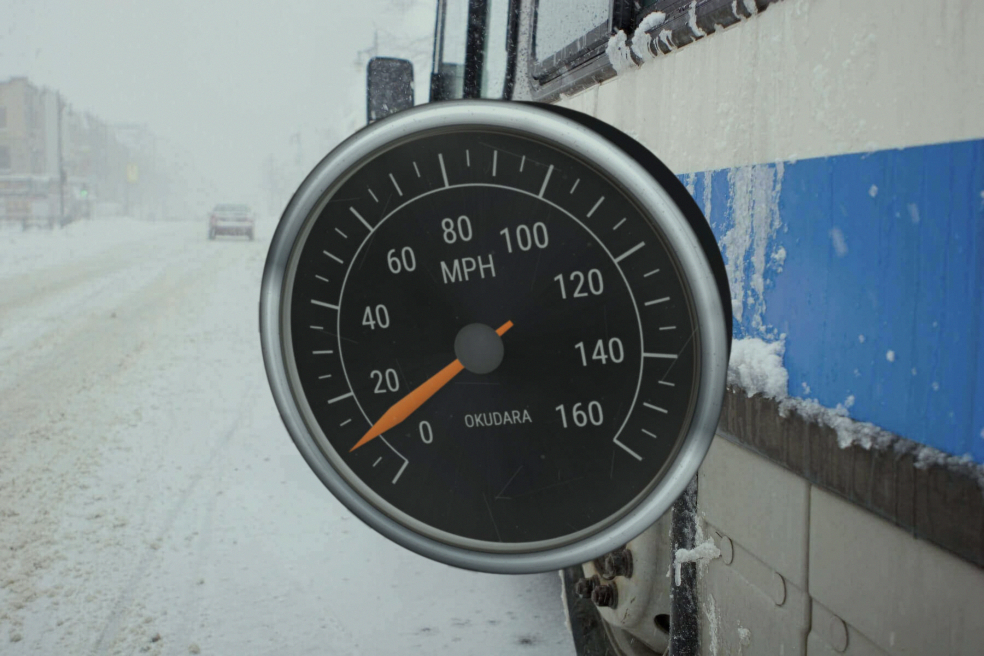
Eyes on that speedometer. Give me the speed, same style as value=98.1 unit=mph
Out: value=10 unit=mph
